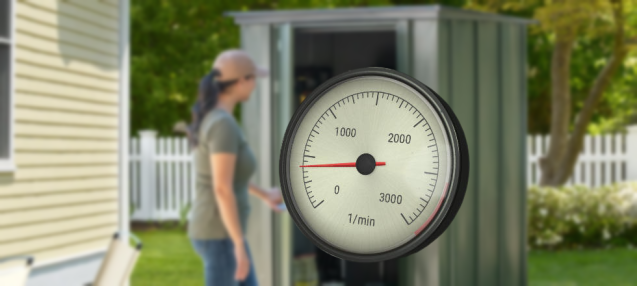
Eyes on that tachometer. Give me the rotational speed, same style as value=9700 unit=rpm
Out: value=400 unit=rpm
